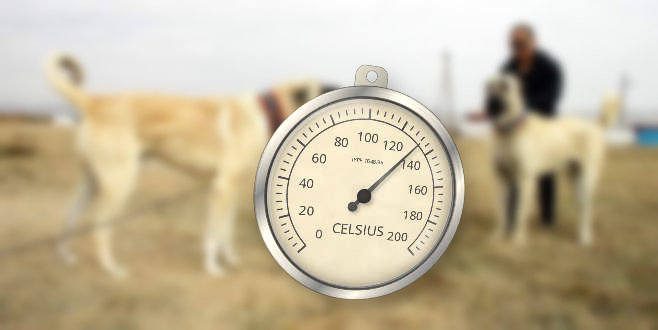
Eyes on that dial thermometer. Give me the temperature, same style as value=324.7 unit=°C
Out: value=132 unit=°C
